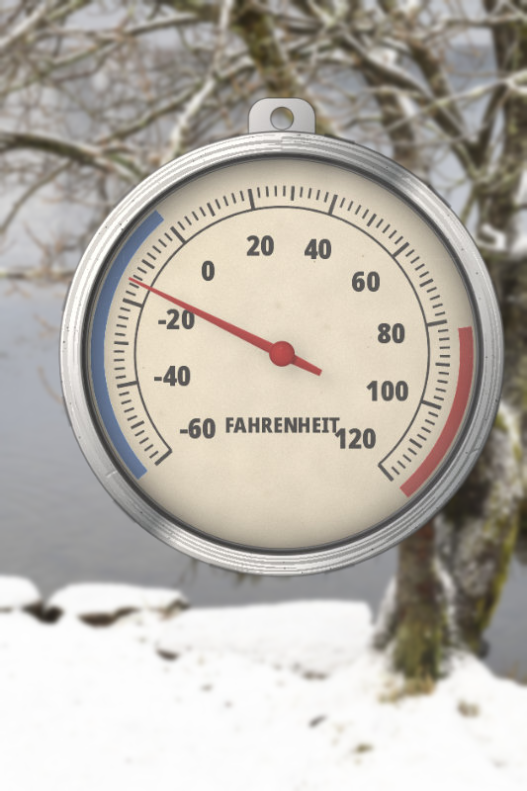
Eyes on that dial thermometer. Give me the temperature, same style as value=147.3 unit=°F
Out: value=-15 unit=°F
